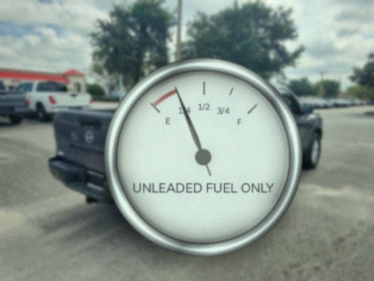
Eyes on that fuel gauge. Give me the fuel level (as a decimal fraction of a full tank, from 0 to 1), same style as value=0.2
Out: value=0.25
